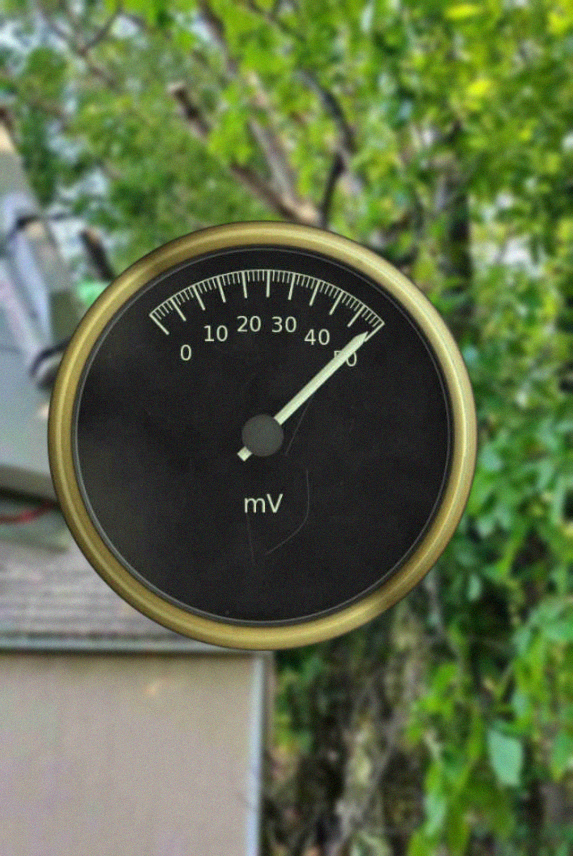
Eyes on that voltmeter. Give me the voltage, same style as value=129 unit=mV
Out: value=49 unit=mV
